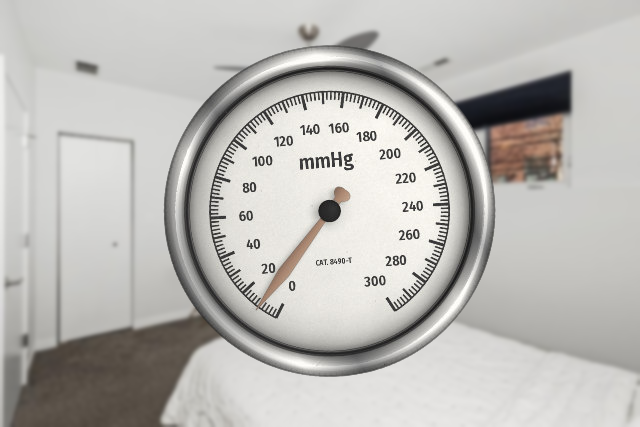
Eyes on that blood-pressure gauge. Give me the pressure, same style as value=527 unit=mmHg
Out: value=10 unit=mmHg
